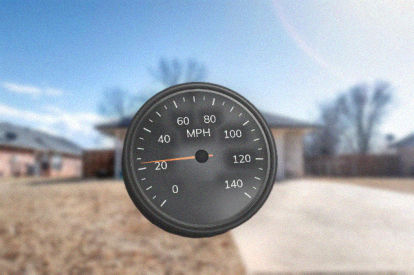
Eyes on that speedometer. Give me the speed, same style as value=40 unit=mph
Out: value=22.5 unit=mph
